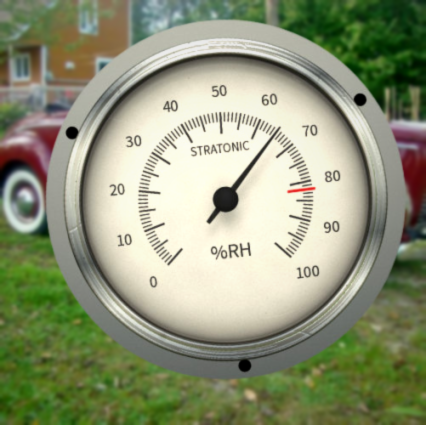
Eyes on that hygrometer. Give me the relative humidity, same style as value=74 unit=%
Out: value=65 unit=%
